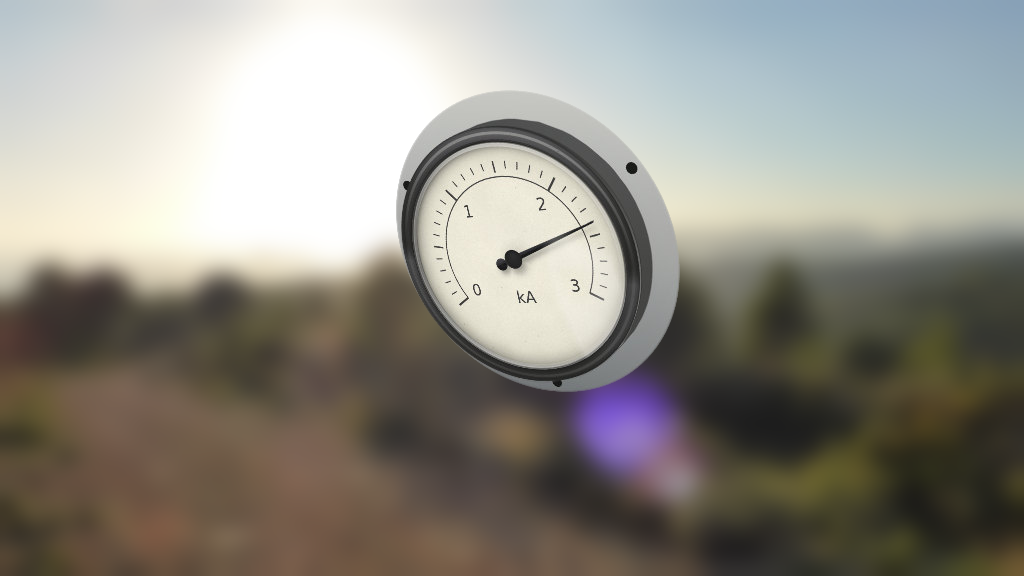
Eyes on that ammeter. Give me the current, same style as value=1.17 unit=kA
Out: value=2.4 unit=kA
